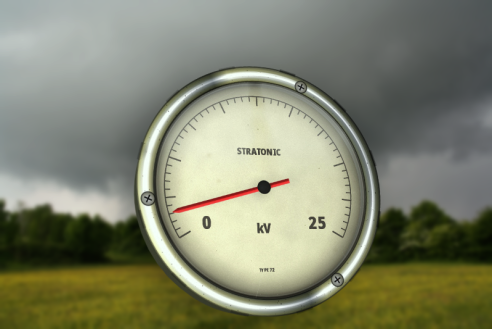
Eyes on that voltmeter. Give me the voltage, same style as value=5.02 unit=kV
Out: value=1.5 unit=kV
